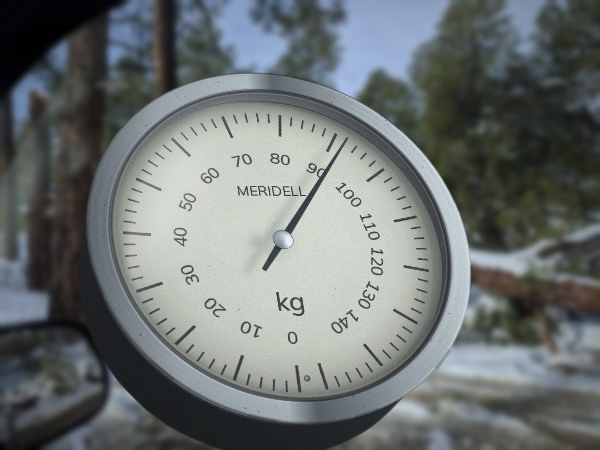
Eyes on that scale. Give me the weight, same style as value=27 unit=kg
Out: value=92 unit=kg
